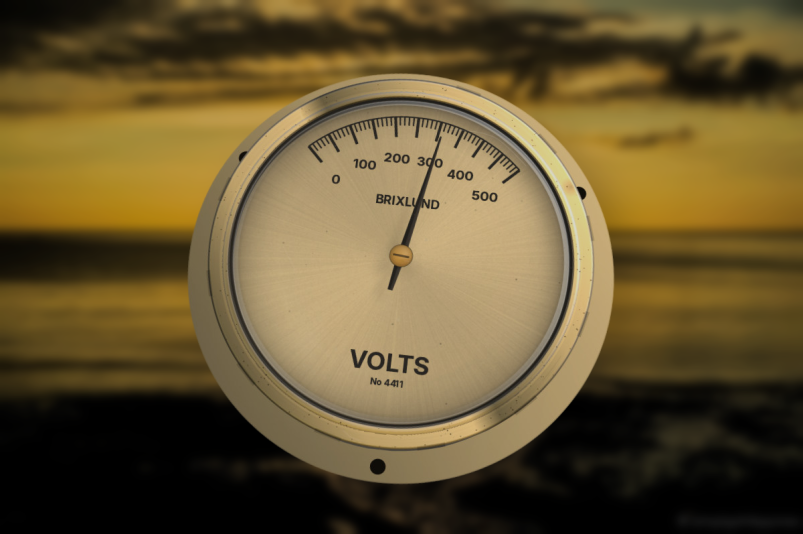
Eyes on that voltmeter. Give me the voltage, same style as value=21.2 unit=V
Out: value=310 unit=V
